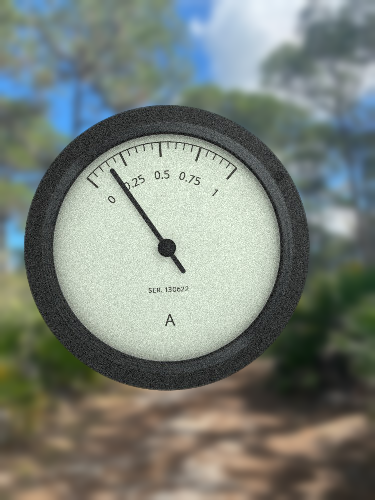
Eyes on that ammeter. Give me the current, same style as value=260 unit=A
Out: value=0.15 unit=A
